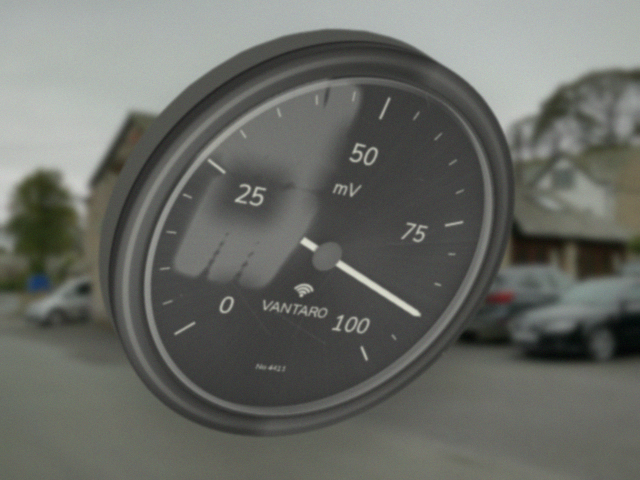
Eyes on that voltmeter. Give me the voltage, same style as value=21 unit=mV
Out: value=90 unit=mV
